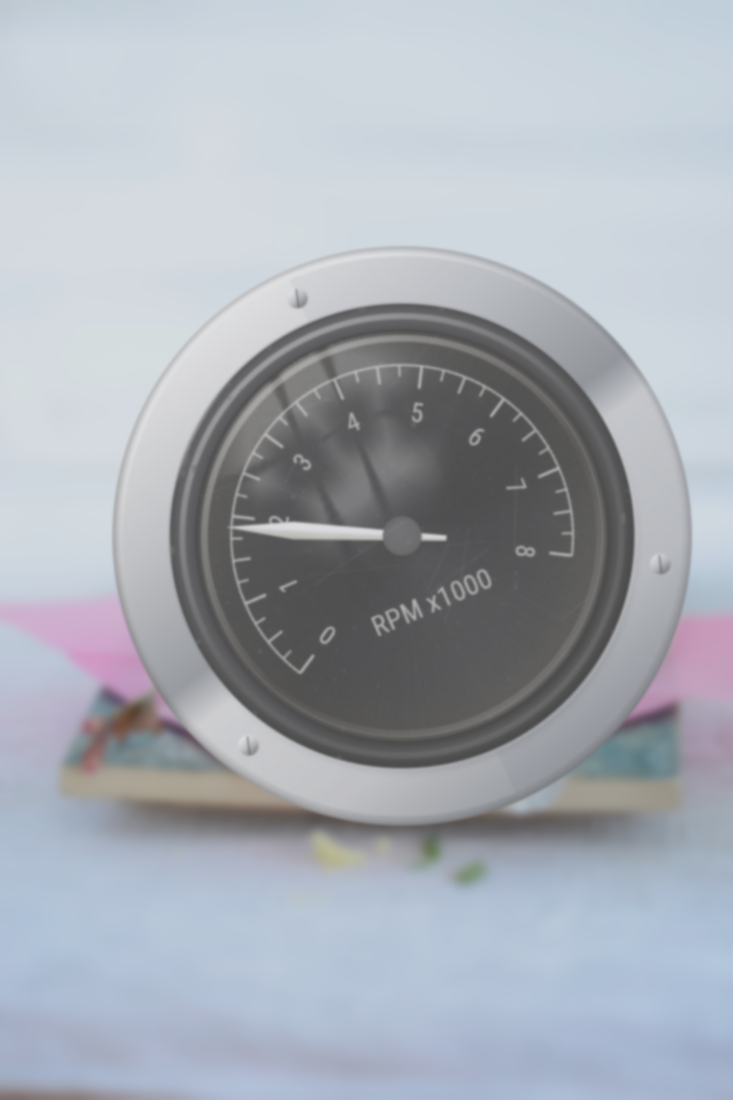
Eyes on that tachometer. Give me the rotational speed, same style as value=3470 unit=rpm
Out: value=1875 unit=rpm
